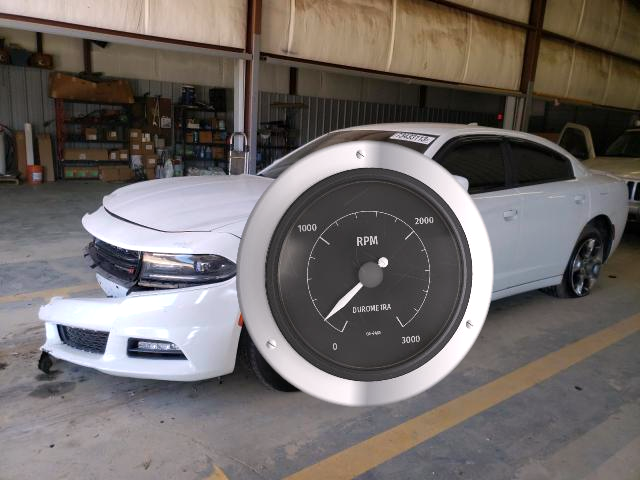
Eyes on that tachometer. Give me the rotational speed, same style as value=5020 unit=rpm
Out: value=200 unit=rpm
